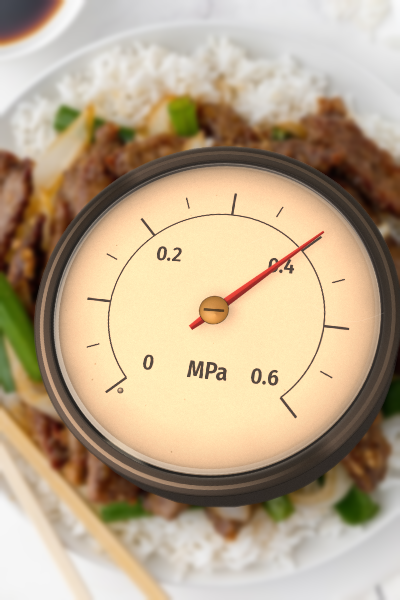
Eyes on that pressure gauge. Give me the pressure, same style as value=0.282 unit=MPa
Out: value=0.4 unit=MPa
